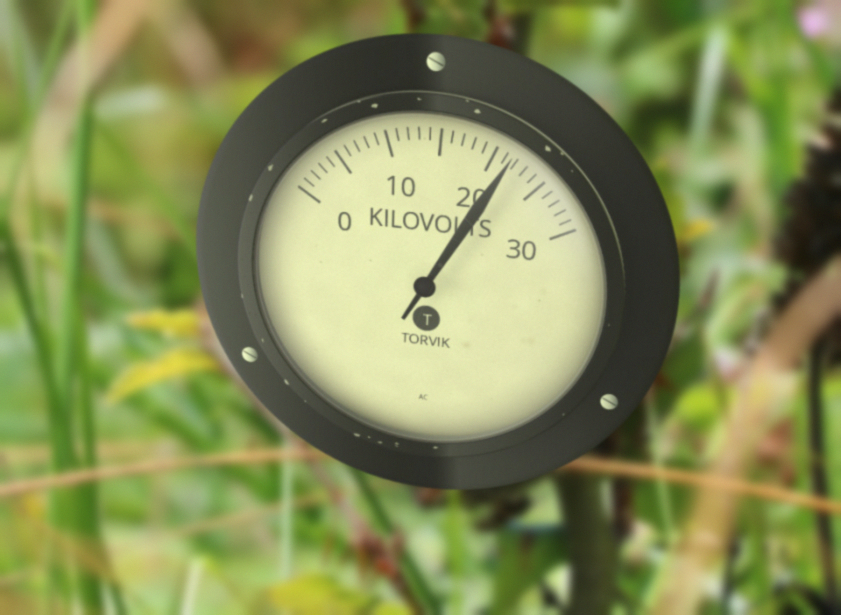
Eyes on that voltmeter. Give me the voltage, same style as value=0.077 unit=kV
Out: value=21.5 unit=kV
